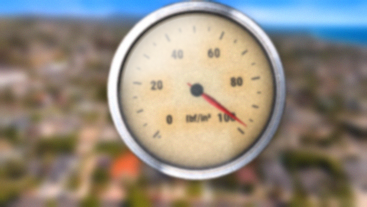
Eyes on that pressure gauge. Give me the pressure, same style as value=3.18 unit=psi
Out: value=97.5 unit=psi
